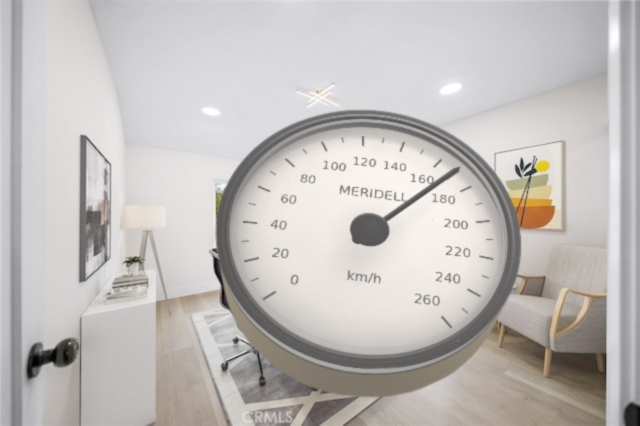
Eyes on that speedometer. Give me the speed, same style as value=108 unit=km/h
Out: value=170 unit=km/h
